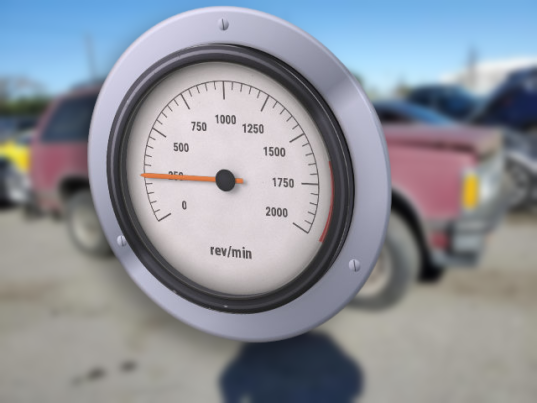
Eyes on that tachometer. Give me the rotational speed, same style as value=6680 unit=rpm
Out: value=250 unit=rpm
